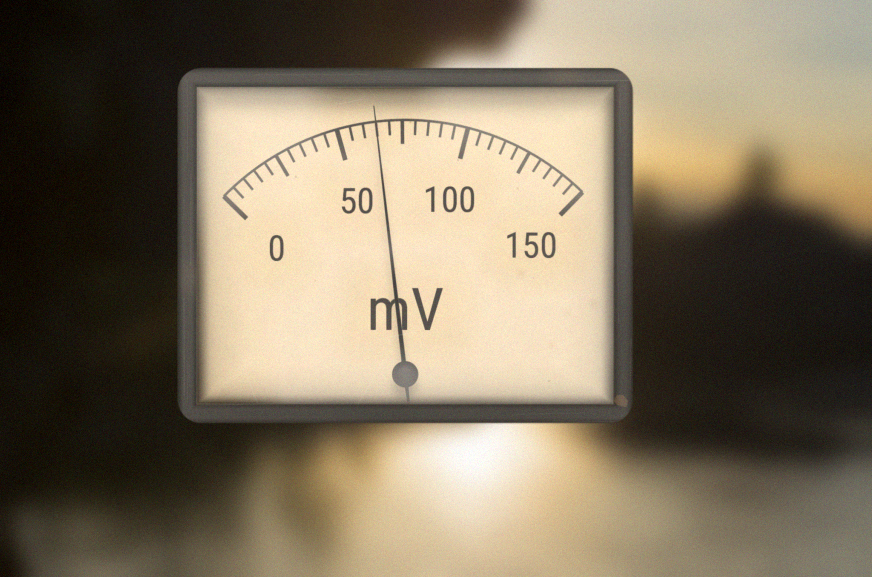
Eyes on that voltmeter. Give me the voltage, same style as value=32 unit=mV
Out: value=65 unit=mV
